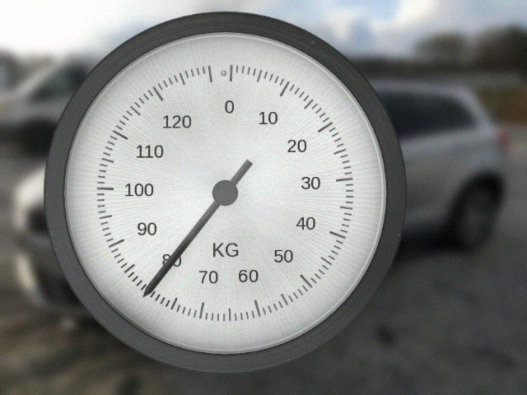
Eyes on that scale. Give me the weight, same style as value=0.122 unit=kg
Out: value=80 unit=kg
